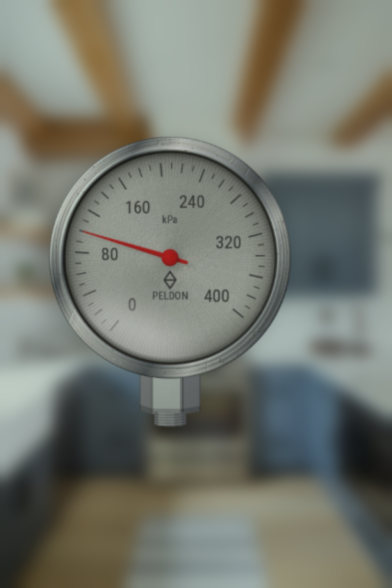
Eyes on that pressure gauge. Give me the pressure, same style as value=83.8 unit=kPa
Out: value=100 unit=kPa
